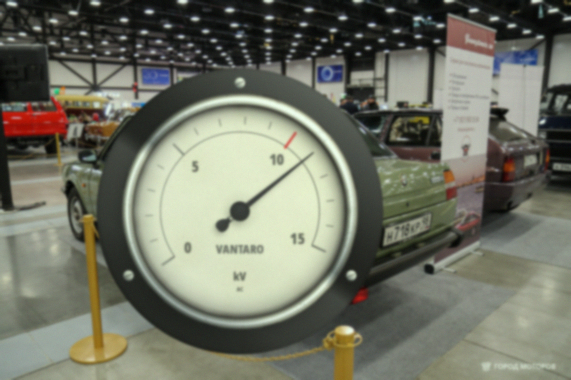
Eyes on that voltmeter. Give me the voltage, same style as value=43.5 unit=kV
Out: value=11 unit=kV
